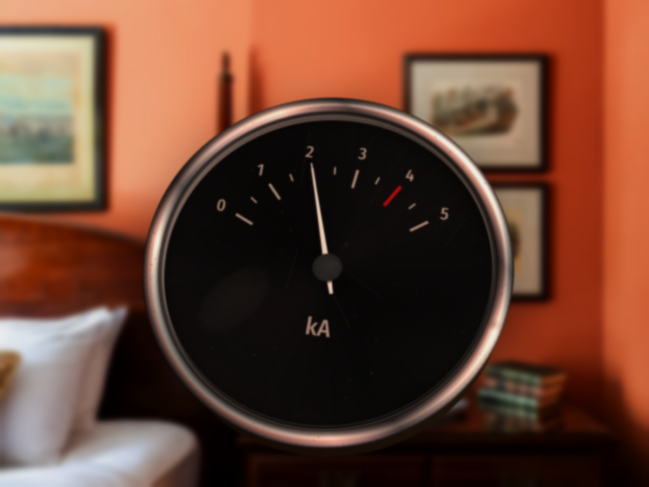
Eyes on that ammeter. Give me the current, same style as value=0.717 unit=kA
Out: value=2 unit=kA
